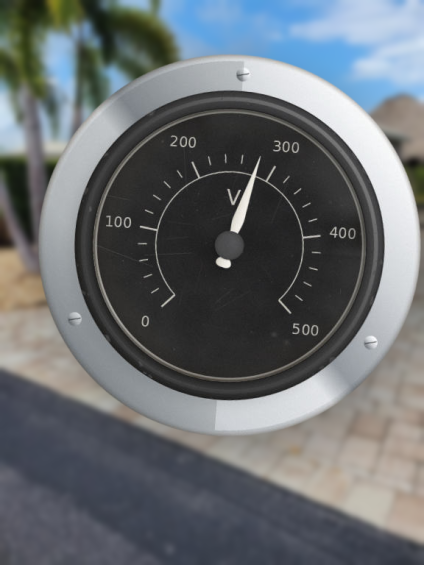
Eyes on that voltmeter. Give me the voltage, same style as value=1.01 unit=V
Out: value=280 unit=V
